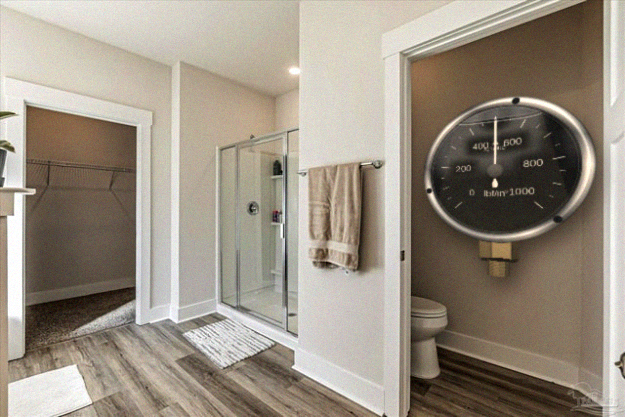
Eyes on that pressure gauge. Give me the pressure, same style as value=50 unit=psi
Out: value=500 unit=psi
